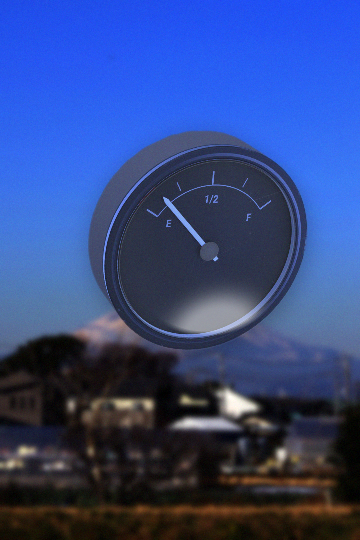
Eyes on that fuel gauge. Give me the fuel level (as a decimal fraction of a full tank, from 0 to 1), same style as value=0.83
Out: value=0.125
